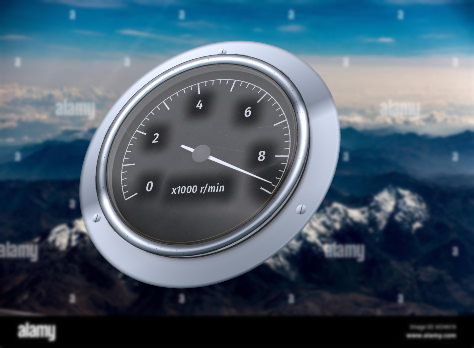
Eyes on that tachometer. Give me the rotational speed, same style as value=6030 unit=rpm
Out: value=8800 unit=rpm
